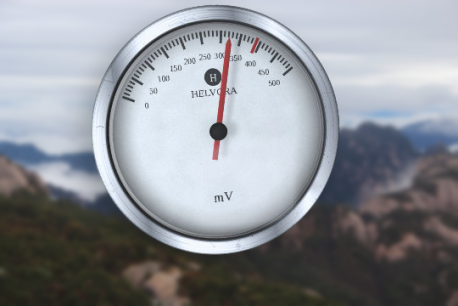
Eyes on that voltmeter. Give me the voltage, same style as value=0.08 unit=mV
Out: value=320 unit=mV
